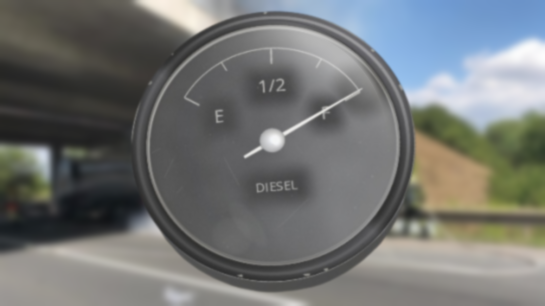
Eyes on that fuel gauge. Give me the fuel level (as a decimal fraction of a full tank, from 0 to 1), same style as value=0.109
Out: value=1
